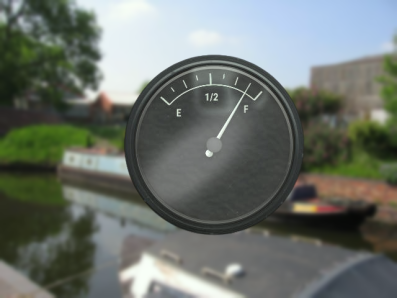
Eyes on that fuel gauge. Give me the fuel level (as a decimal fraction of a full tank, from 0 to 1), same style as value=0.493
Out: value=0.875
